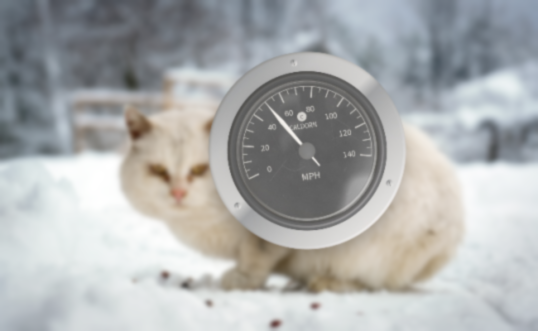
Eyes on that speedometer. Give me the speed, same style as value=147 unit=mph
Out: value=50 unit=mph
